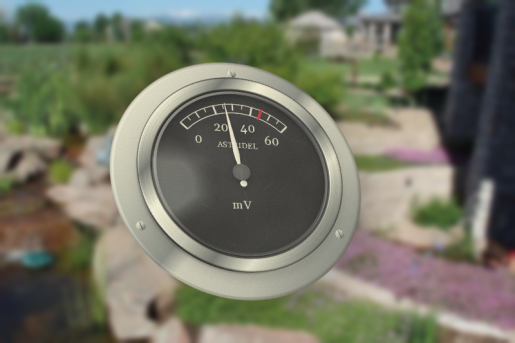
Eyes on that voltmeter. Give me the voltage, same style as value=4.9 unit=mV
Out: value=25 unit=mV
